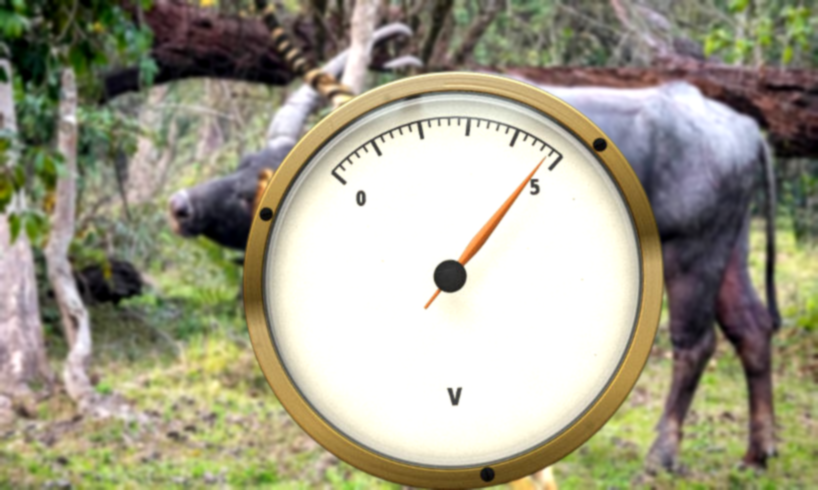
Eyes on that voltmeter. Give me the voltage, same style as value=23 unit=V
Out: value=4.8 unit=V
